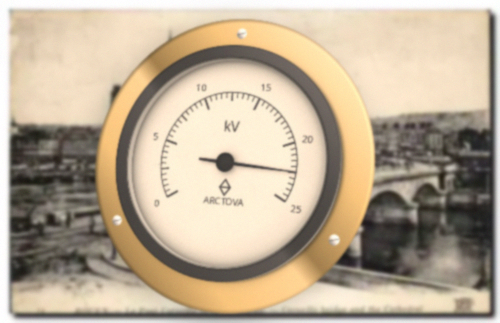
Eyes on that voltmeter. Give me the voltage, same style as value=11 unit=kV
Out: value=22.5 unit=kV
